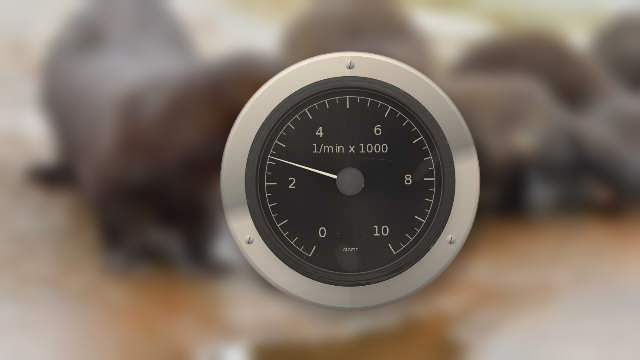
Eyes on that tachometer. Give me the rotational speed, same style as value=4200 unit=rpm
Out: value=2625 unit=rpm
